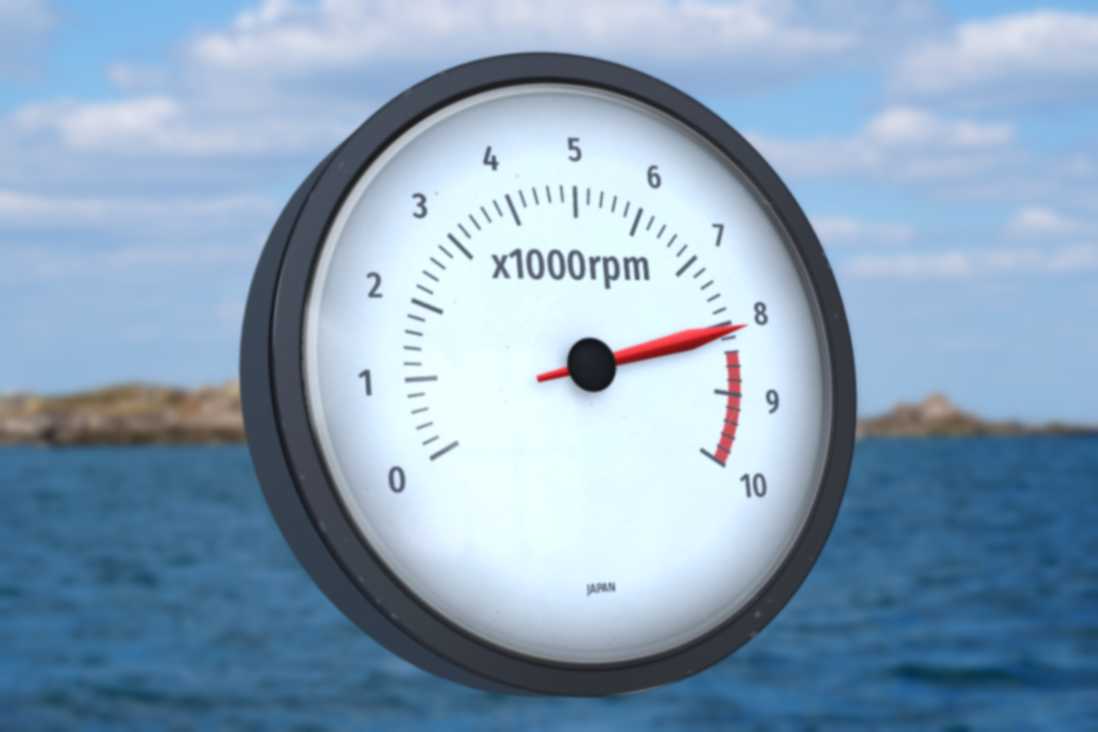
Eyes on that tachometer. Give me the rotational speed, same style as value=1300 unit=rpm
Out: value=8100 unit=rpm
